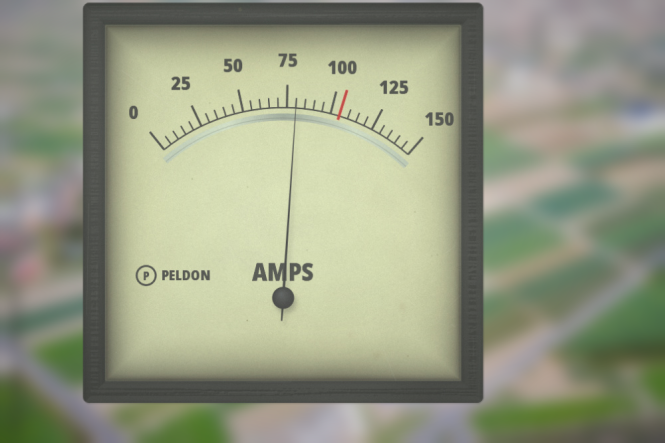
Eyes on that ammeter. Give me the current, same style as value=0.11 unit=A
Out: value=80 unit=A
